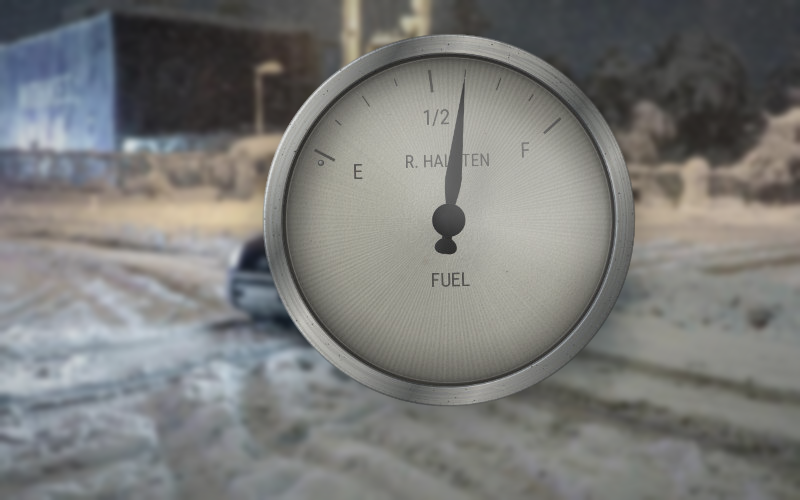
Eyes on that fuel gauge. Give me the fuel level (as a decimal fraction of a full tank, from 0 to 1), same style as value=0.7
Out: value=0.625
